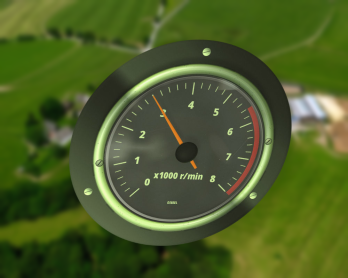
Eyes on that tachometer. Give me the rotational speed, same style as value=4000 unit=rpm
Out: value=3000 unit=rpm
